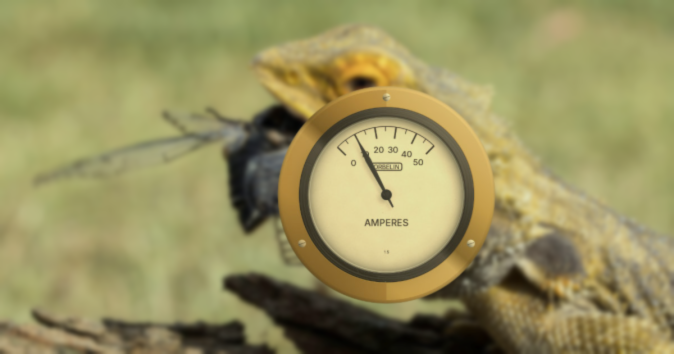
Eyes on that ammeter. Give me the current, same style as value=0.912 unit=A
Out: value=10 unit=A
